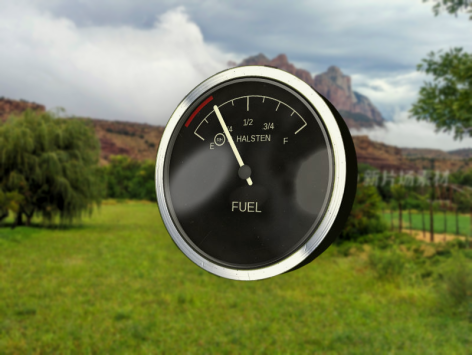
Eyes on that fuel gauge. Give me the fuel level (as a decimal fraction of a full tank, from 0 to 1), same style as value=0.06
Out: value=0.25
